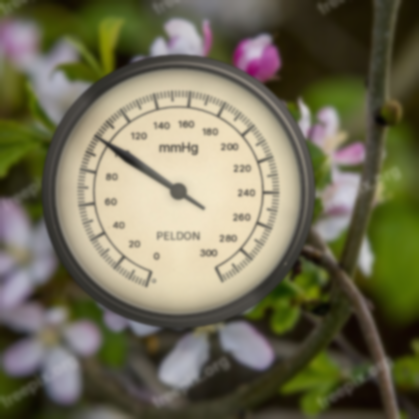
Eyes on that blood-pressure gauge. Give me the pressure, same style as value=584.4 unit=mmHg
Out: value=100 unit=mmHg
